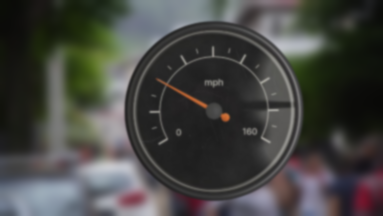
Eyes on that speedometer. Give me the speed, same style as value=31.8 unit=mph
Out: value=40 unit=mph
